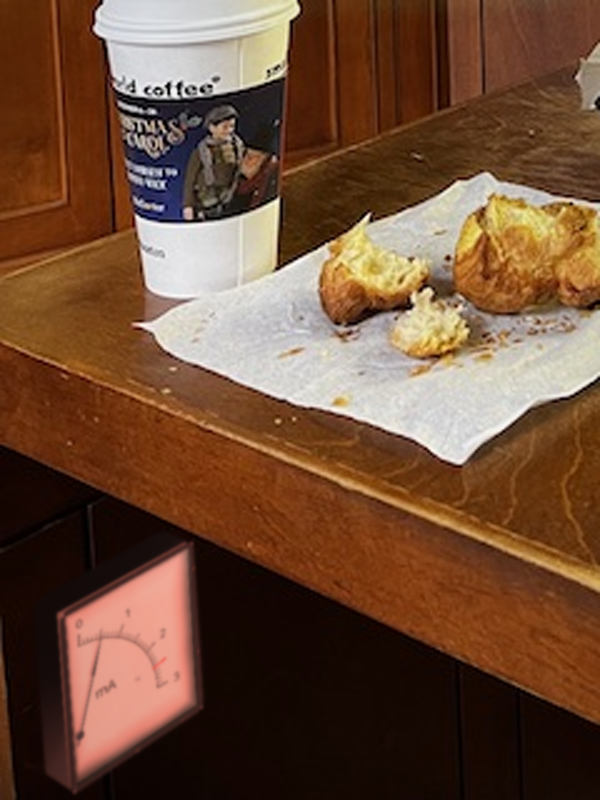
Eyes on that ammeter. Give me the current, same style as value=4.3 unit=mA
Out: value=0.5 unit=mA
